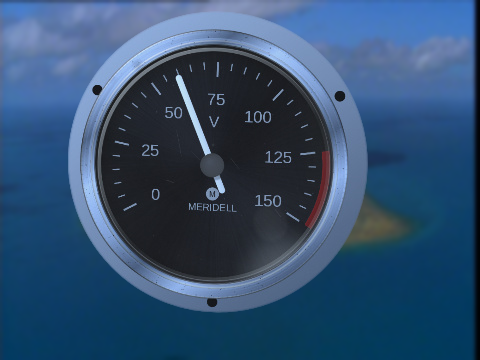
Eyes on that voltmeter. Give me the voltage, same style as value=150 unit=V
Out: value=60 unit=V
